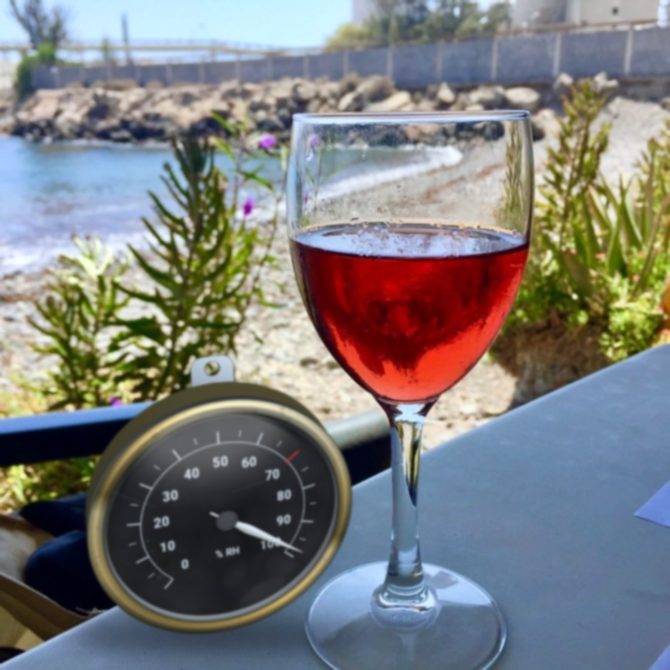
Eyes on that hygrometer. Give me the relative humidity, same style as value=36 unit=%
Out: value=97.5 unit=%
